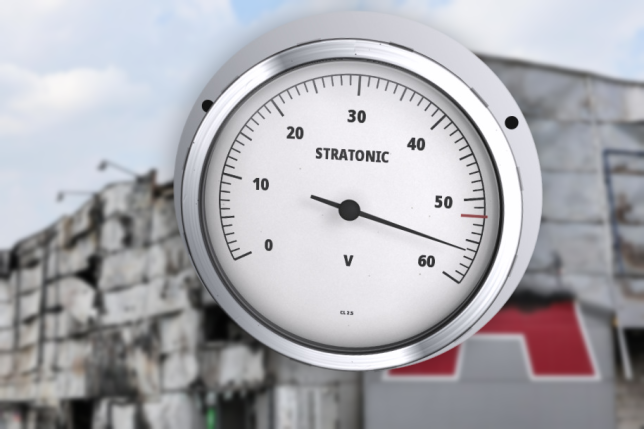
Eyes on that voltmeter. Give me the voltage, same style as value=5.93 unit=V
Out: value=56 unit=V
